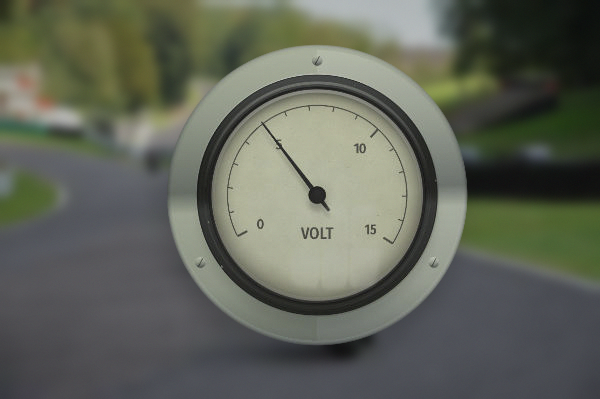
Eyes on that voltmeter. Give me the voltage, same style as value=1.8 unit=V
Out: value=5 unit=V
